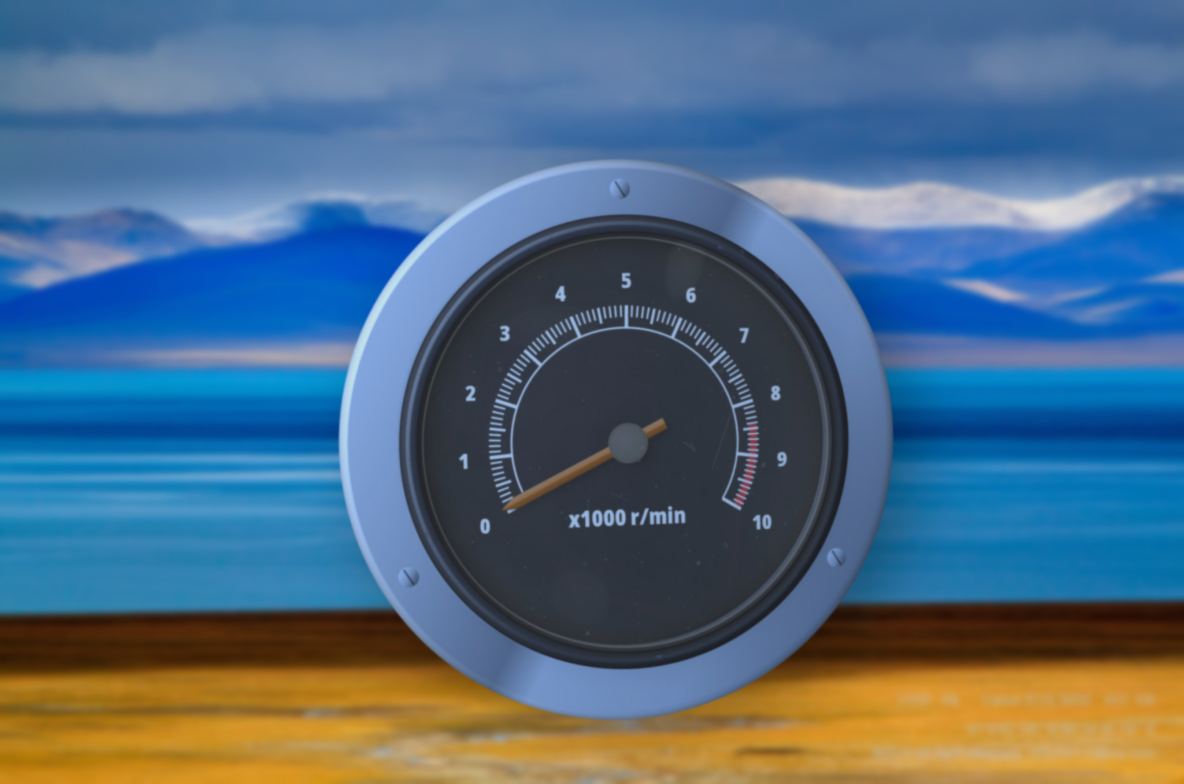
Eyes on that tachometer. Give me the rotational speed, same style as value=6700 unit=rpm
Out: value=100 unit=rpm
